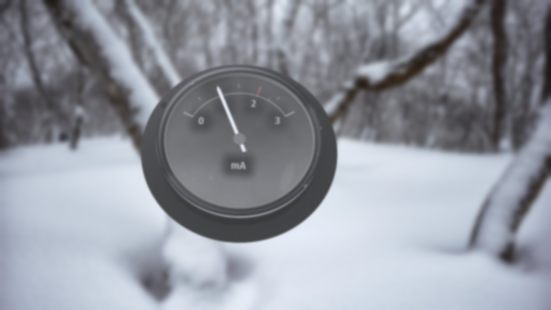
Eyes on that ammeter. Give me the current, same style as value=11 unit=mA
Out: value=1 unit=mA
